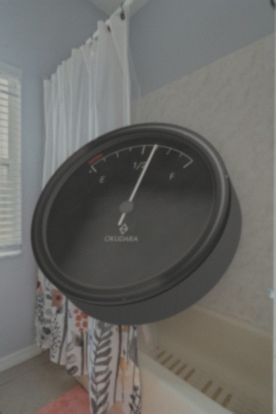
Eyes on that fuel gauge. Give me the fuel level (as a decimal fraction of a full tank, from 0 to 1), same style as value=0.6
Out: value=0.625
